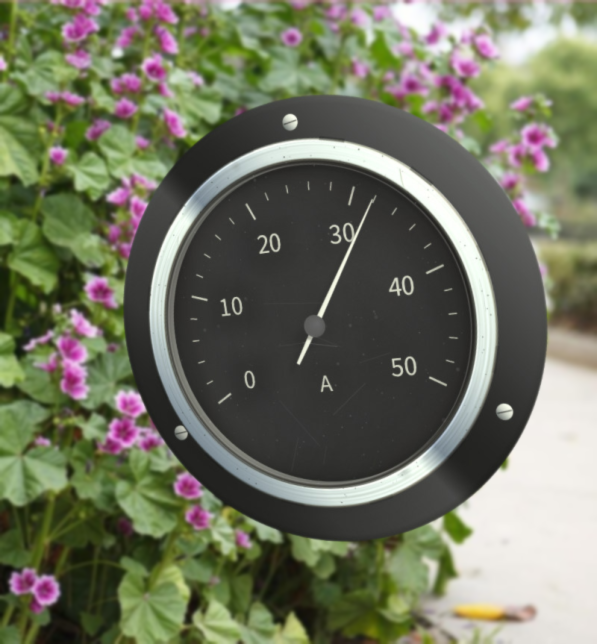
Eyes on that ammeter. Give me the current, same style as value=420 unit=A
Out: value=32 unit=A
